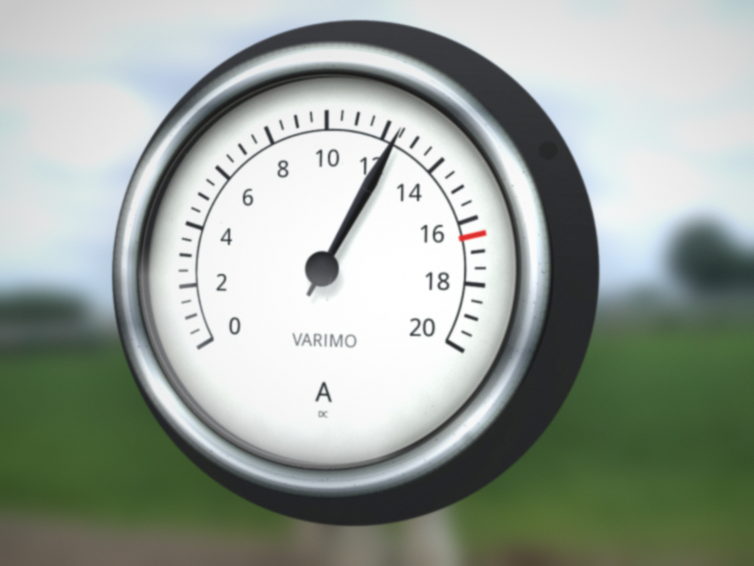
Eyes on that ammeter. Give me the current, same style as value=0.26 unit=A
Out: value=12.5 unit=A
